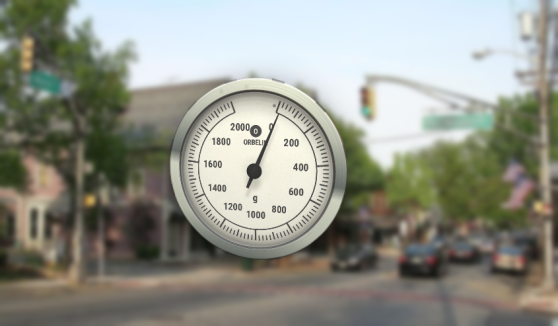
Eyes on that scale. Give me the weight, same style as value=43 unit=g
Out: value=20 unit=g
